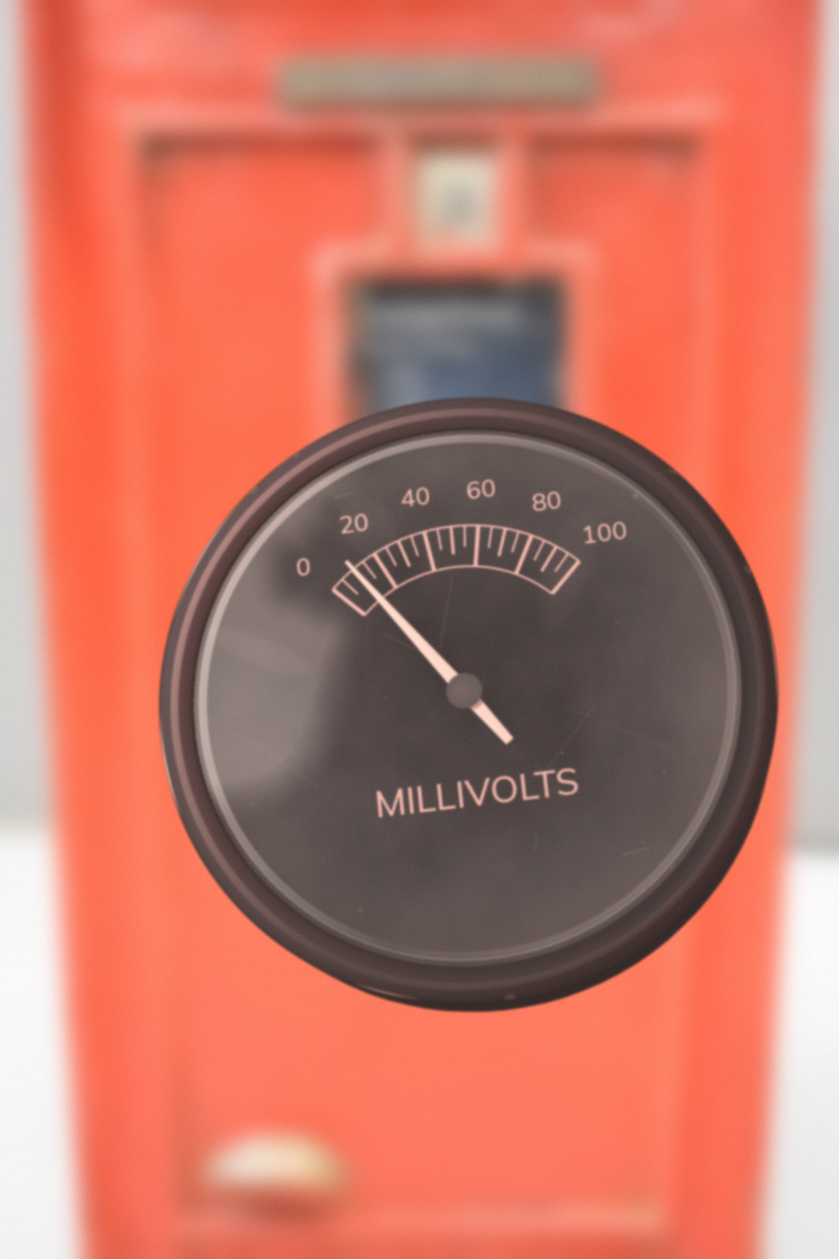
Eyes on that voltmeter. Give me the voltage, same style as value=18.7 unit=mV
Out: value=10 unit=mV
